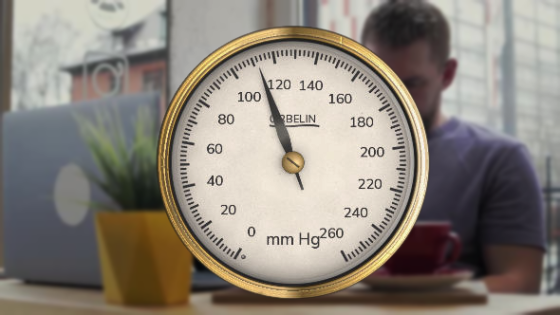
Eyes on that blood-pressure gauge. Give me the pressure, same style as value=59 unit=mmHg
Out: value=112 unit=mmHg
